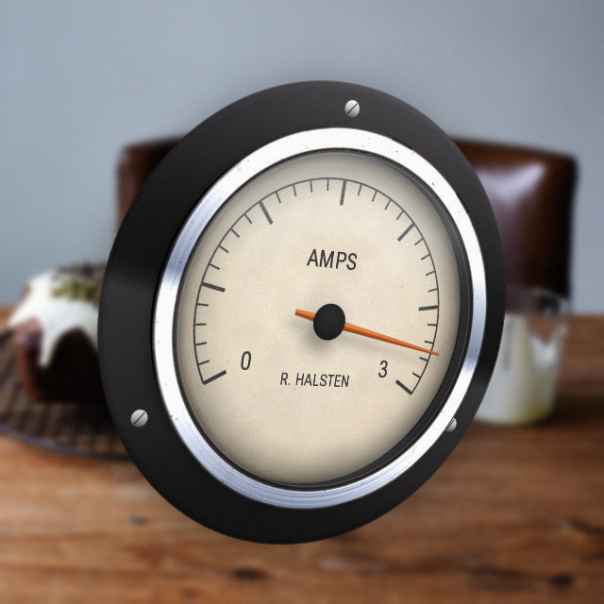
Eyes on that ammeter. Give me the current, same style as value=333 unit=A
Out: value=2.75 unit=A
